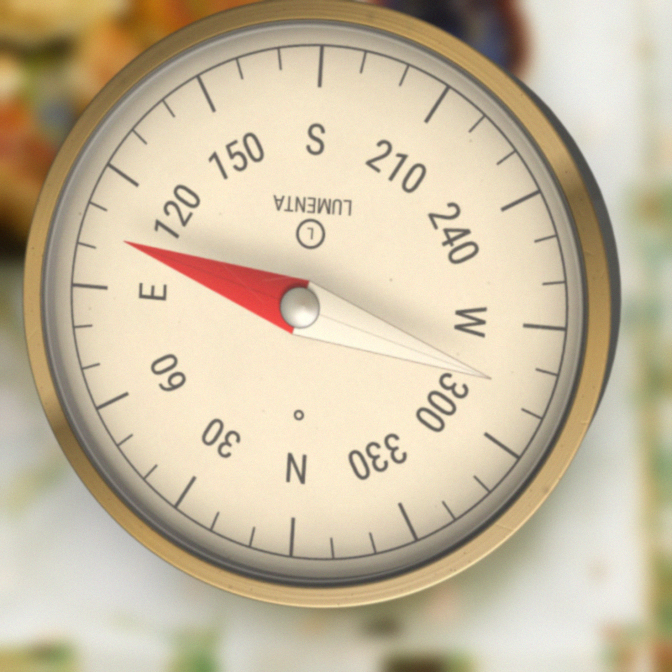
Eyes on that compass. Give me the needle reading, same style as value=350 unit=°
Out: value=105 unit=°
